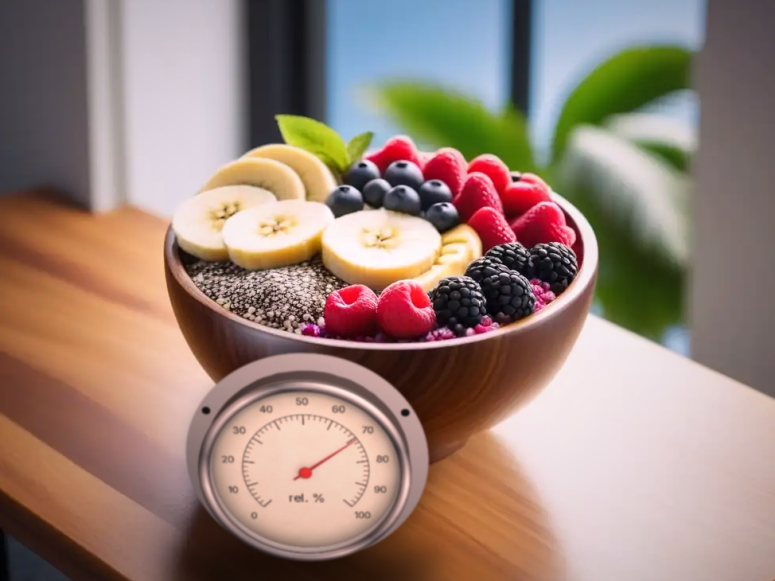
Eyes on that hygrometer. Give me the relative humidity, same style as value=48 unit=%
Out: value=70 unit=%
